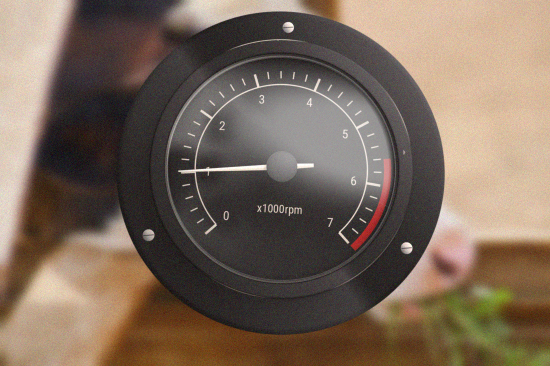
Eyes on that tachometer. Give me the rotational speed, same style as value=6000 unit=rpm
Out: value=1000 unit=rpm
